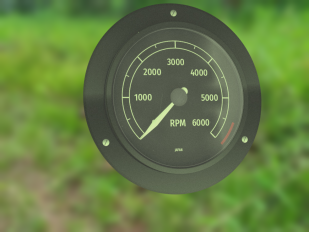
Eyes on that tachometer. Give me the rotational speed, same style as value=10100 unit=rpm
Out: value=0 unit=rpm
